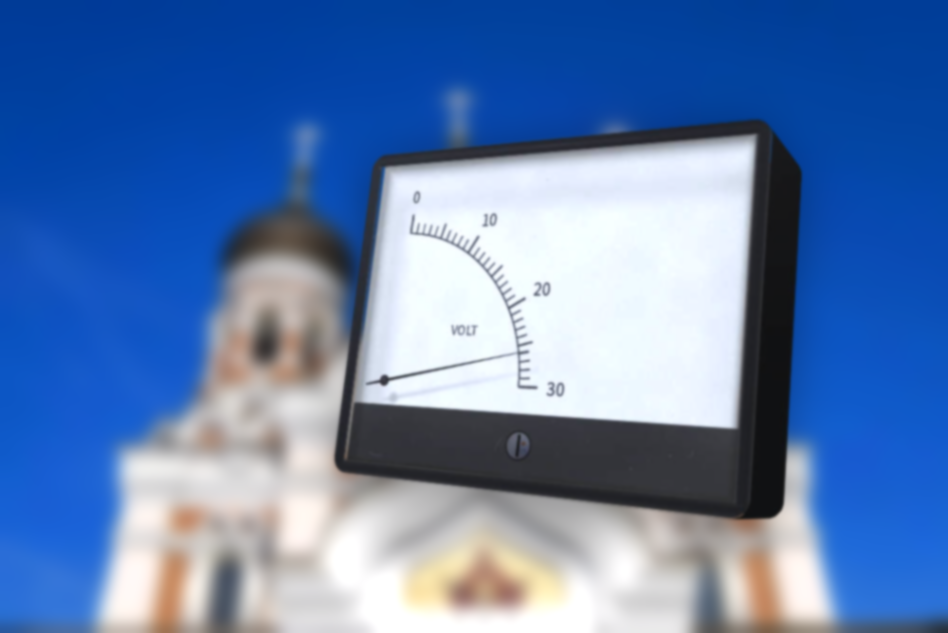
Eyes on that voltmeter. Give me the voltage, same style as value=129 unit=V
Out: value=26 unit=V
